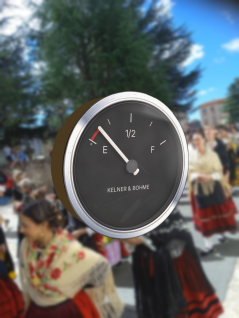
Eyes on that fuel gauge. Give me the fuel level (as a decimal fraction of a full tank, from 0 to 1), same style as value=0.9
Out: value=0.125
